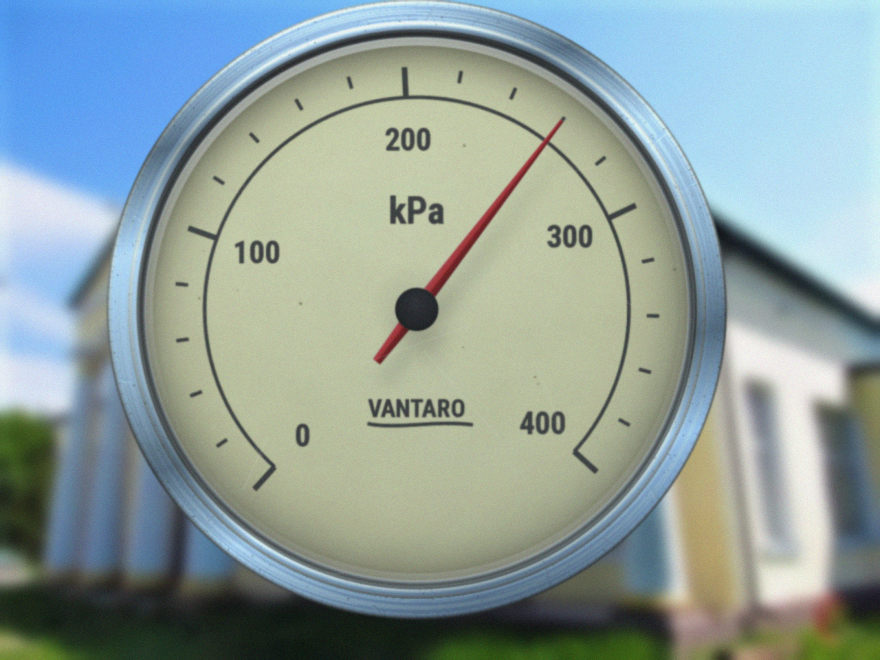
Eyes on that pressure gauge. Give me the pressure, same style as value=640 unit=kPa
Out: value=260 unit=kPa
